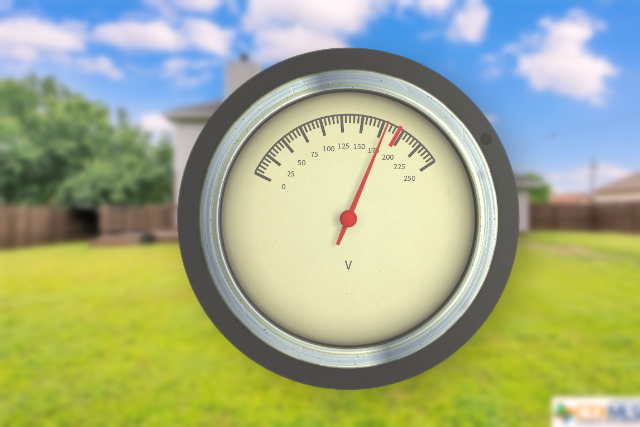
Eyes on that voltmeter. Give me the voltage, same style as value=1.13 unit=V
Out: value=180 unit=V
